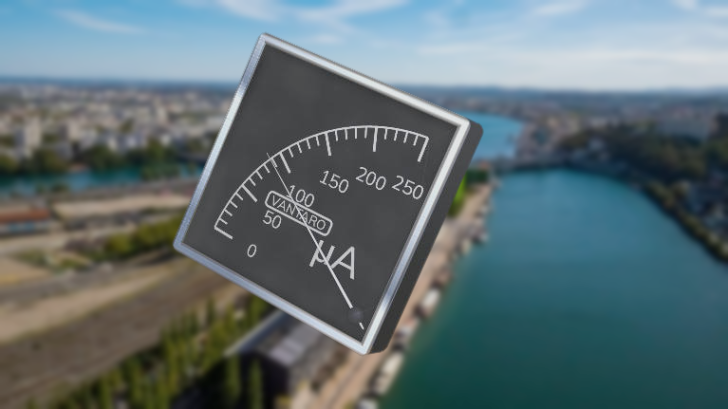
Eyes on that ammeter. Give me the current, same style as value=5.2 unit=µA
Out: value=90 unit=µA
